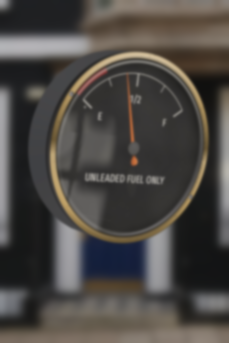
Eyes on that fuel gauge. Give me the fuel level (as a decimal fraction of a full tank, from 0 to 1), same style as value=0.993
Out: value=0.375
